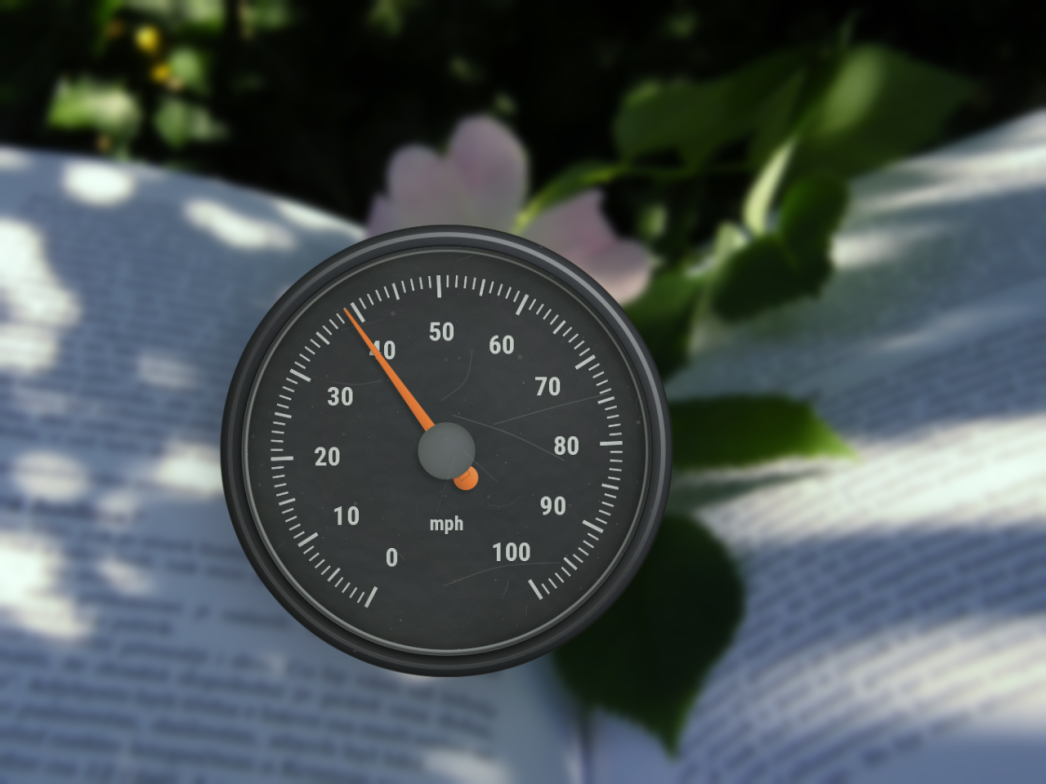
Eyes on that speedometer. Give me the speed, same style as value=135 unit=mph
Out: value=39 unit=mph
